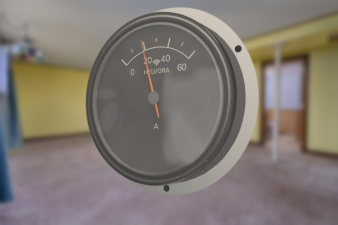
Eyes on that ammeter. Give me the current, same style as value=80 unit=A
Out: value=20 unit=A
